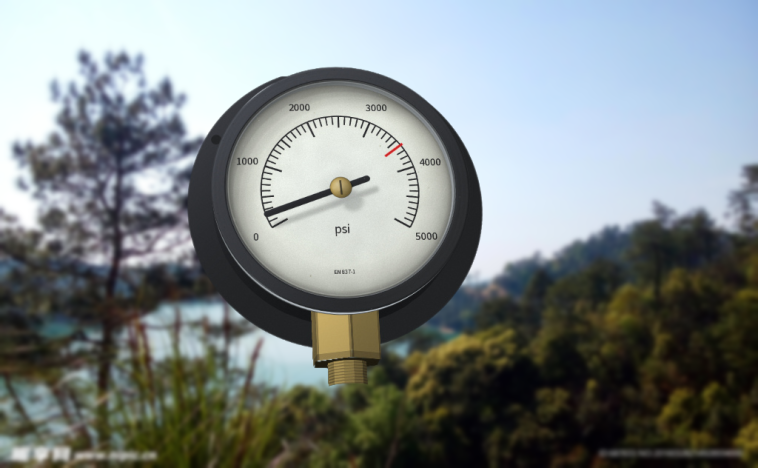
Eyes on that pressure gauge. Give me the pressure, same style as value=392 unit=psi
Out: value=200 unit=psi
